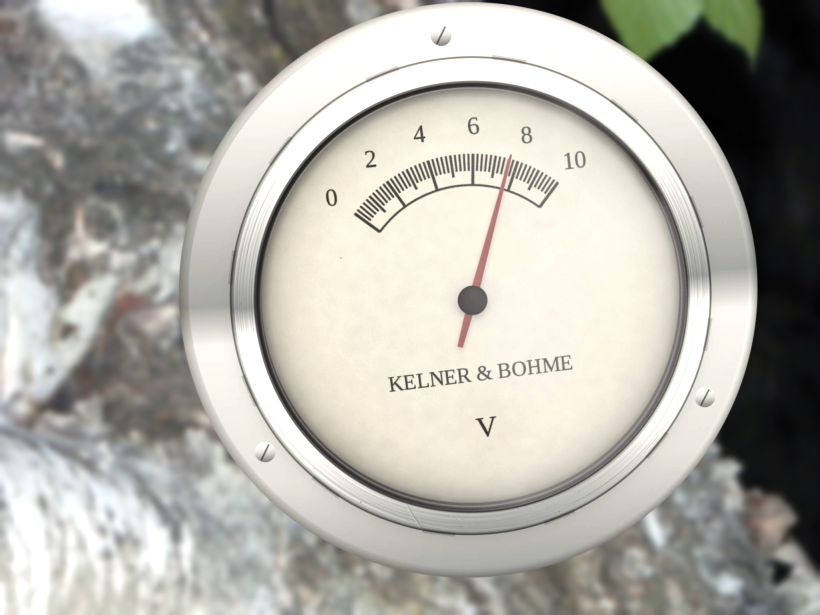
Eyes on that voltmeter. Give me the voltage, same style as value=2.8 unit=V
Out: value=7.6 unit=V
